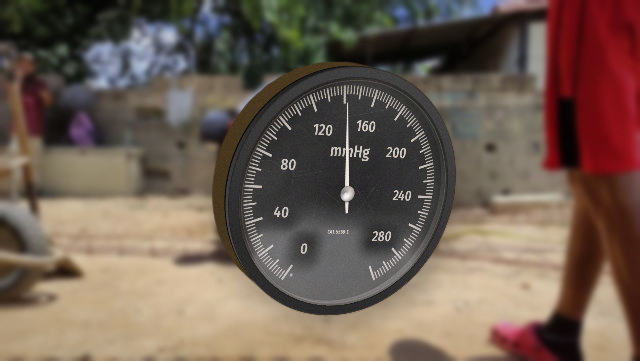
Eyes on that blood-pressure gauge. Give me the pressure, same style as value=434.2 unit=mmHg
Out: value=140 unit=mmHg
